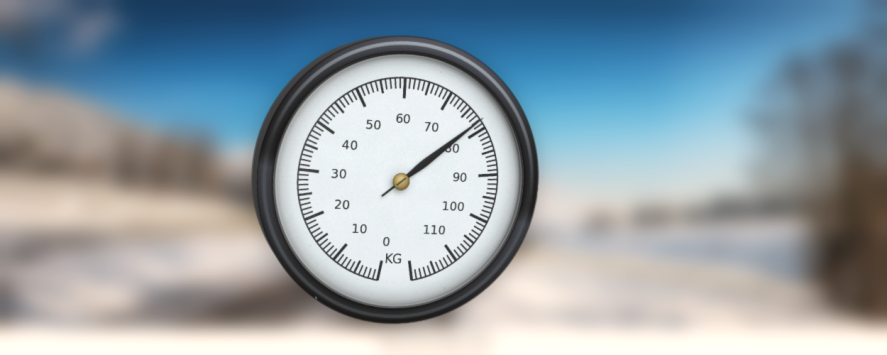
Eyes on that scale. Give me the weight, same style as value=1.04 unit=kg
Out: value=78 unit=kg
